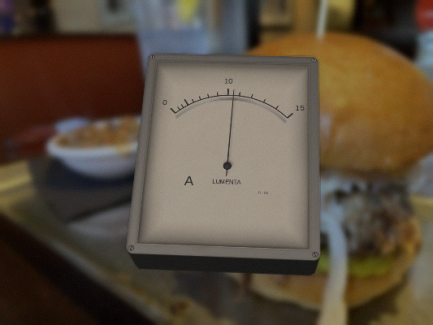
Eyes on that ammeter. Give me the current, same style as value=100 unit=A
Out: value=10.5 unit=A
